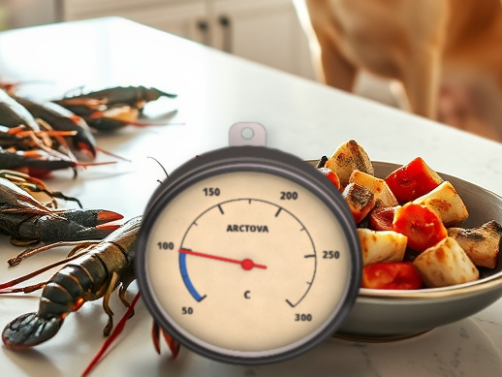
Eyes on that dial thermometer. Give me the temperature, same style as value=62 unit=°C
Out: value=100 unit=°C
